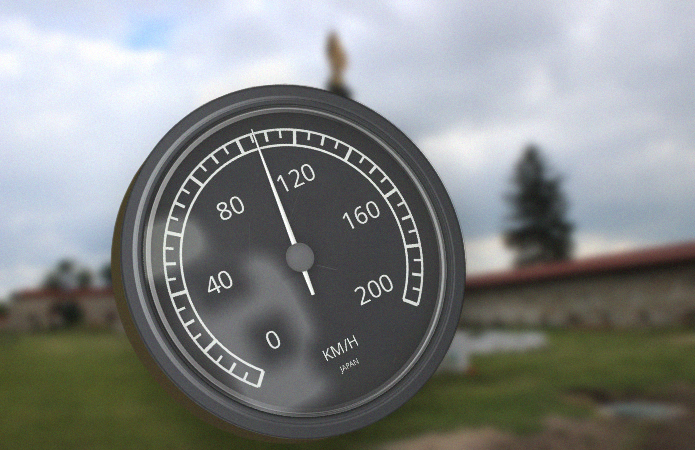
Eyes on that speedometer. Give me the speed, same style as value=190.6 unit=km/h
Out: value=105 unit=km/h
